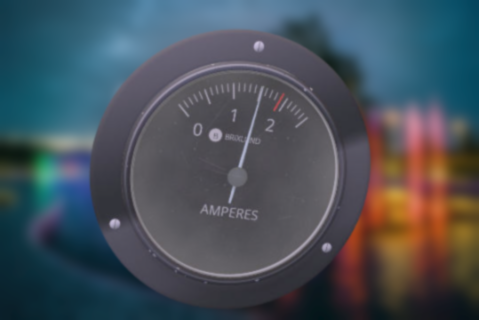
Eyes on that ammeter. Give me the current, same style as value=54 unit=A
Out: value=1.5 unit=A
